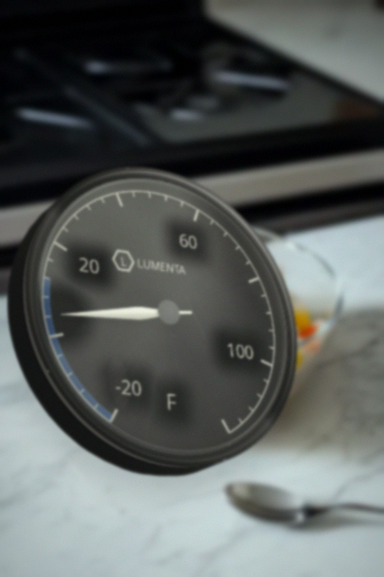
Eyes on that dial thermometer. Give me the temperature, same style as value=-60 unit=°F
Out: value=4 unit=°F
